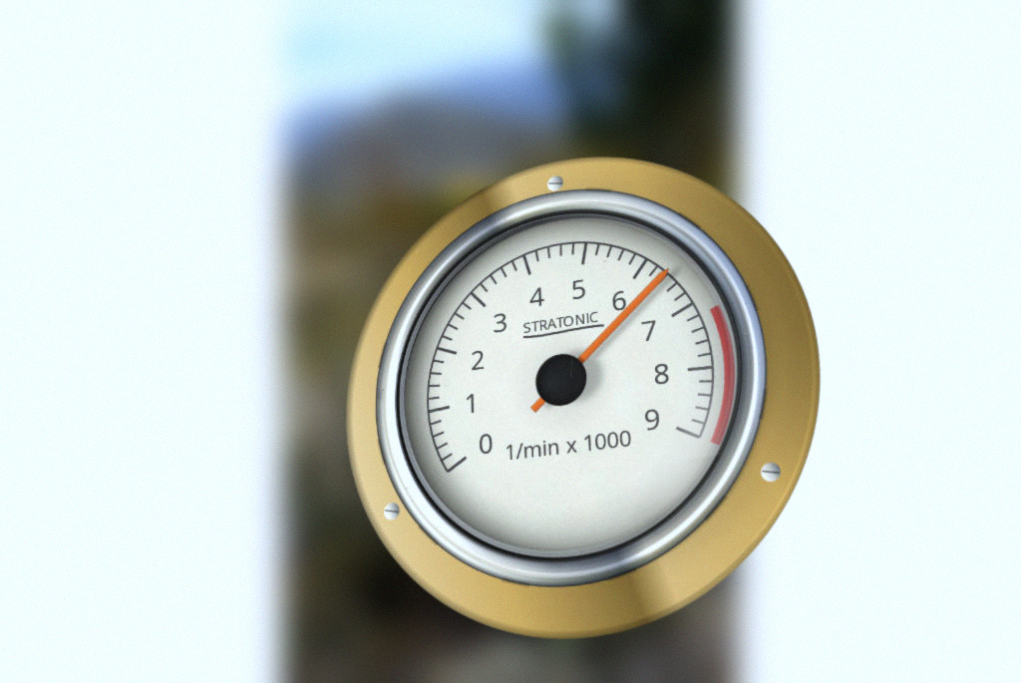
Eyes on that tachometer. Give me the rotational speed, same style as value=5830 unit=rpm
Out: value=6400 unit=rpm
